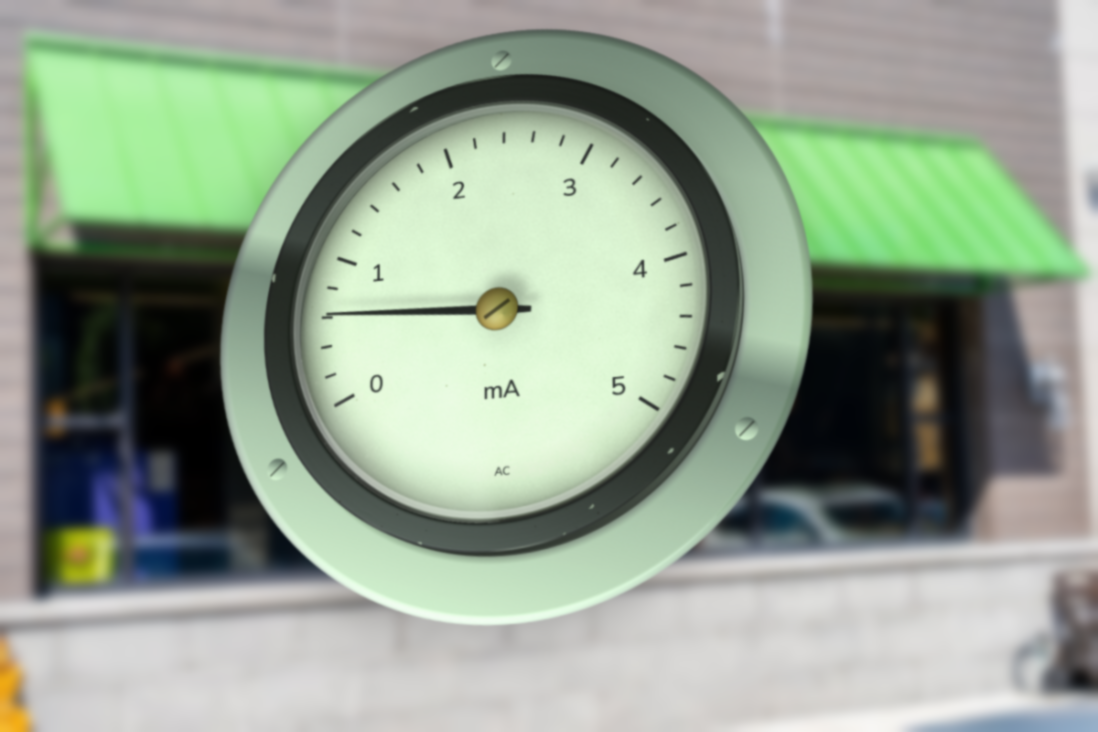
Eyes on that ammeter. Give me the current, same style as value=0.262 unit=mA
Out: value=0.6 unit=mA
